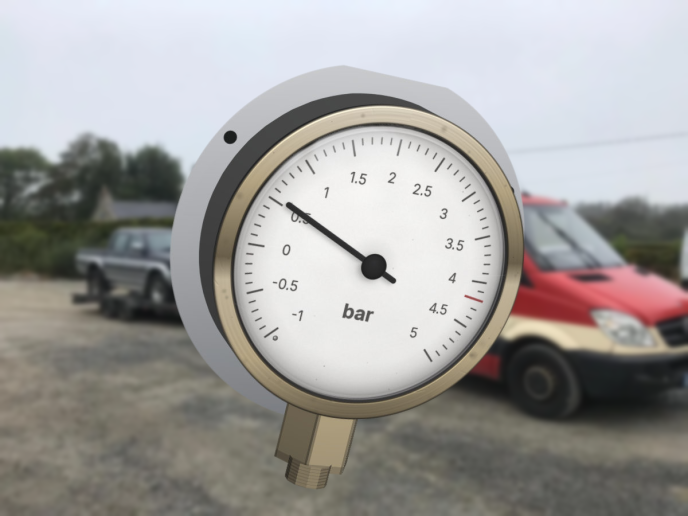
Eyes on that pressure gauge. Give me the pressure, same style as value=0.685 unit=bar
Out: value=0.55 unit=bar
